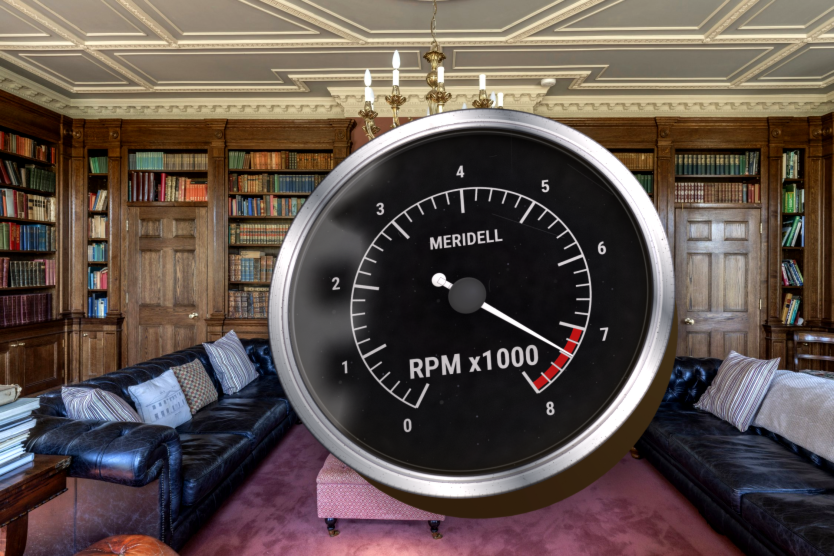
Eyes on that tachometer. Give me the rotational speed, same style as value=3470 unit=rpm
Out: value=7400 unit=rpm
